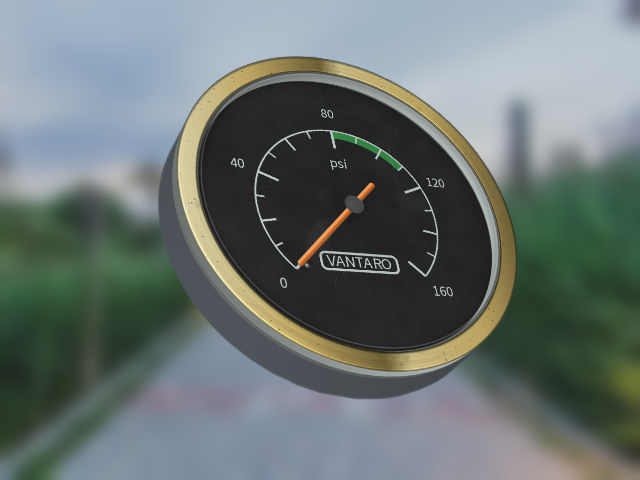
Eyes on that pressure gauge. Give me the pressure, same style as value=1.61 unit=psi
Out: value=0 unit=psi
